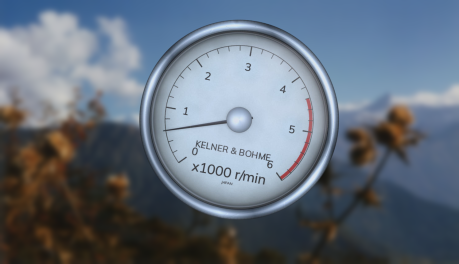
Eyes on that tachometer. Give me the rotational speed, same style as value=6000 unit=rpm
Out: value=600 unit=rpm
